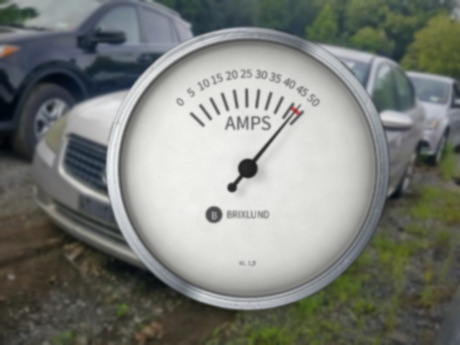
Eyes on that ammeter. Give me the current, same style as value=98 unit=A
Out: value=47.5 unit=A
